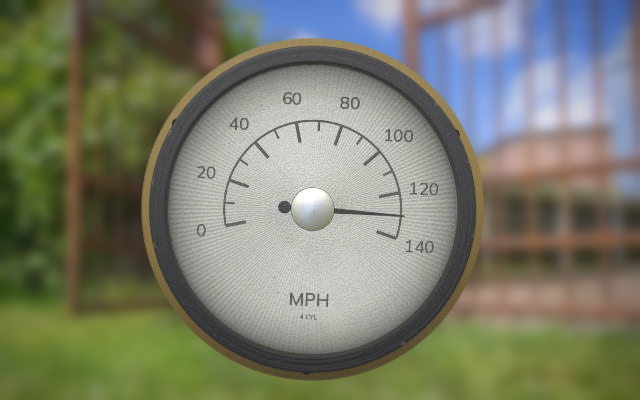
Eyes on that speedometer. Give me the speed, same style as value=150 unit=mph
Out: value=130 unit=mph
